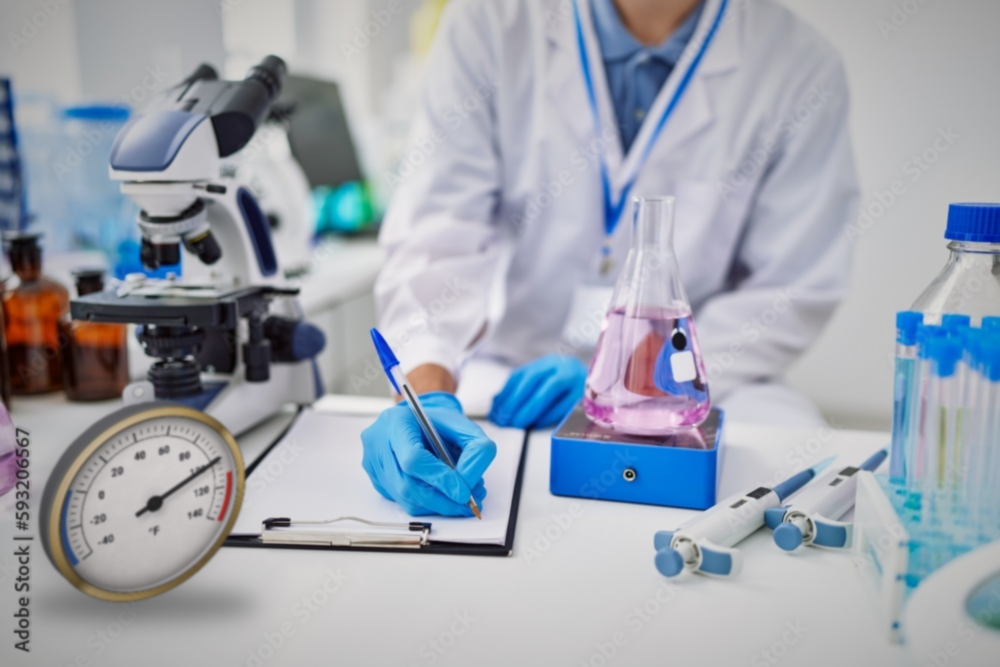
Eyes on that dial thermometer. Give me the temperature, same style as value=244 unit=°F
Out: value=100 unit=°F
